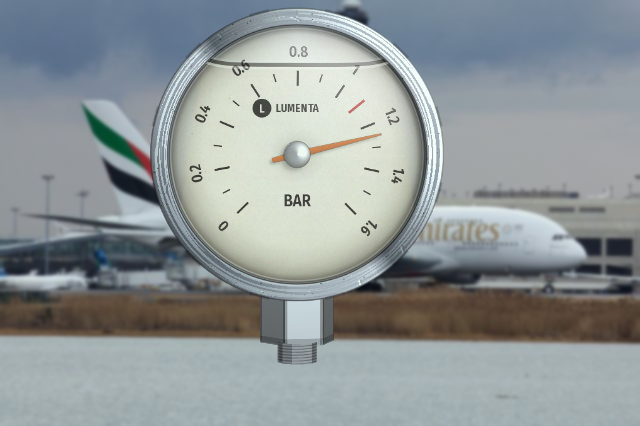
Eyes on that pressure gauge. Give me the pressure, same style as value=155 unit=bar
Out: value=1.25 unit=bar
